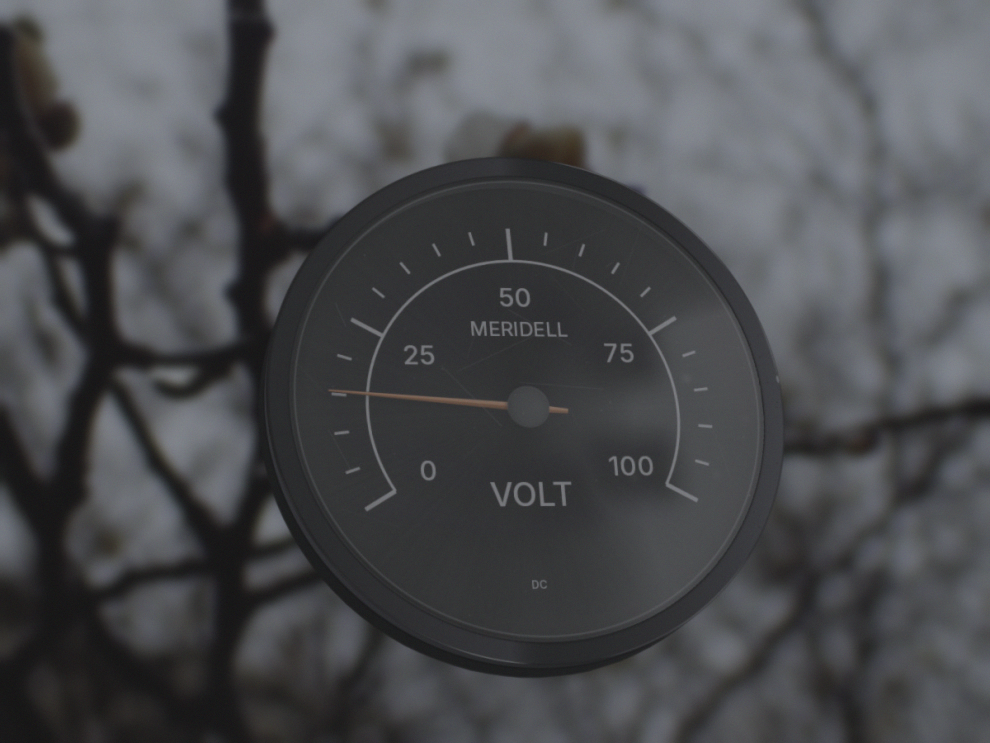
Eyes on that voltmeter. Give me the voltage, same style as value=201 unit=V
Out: value=15 unit=V
